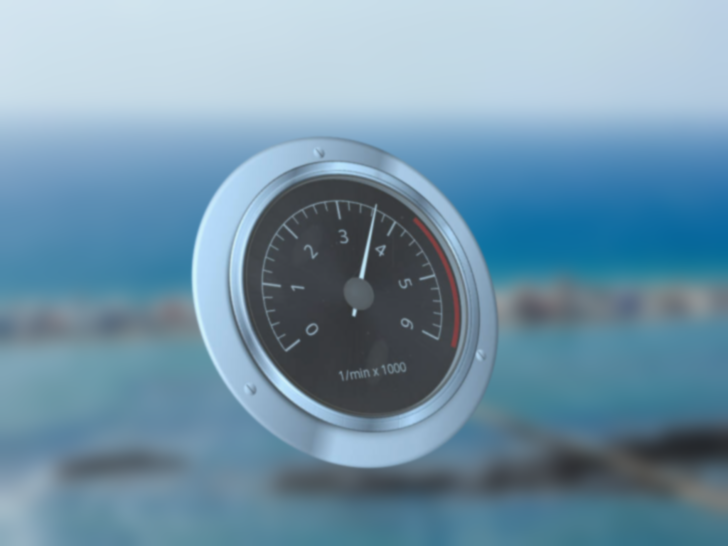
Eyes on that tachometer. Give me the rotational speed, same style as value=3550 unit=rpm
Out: value=3600 unit=rpm
